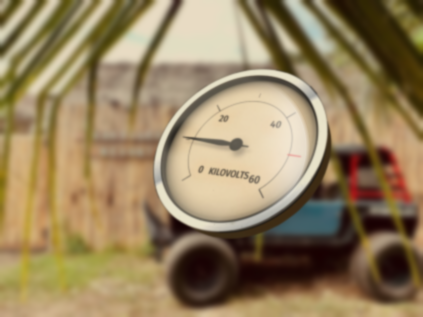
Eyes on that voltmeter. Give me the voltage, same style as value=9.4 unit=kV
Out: value=10 unit=kV
